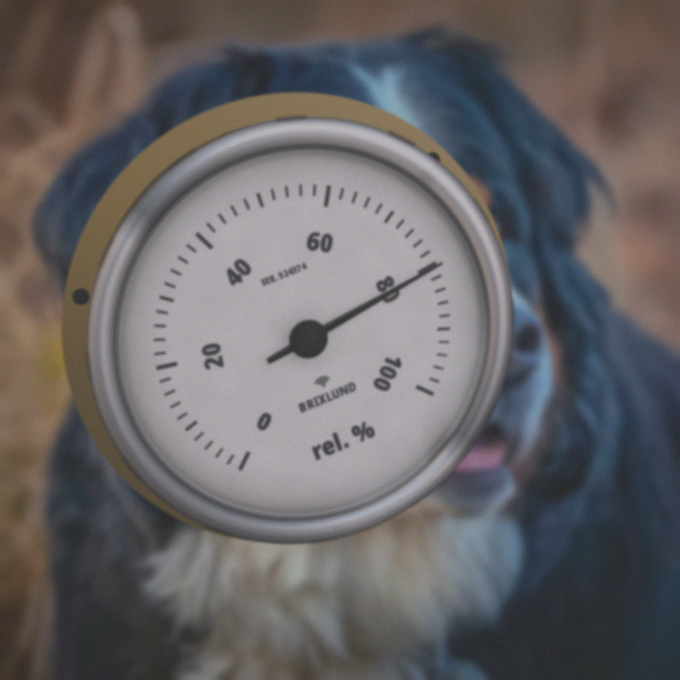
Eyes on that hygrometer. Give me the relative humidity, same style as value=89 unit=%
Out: value=80 unit=%
